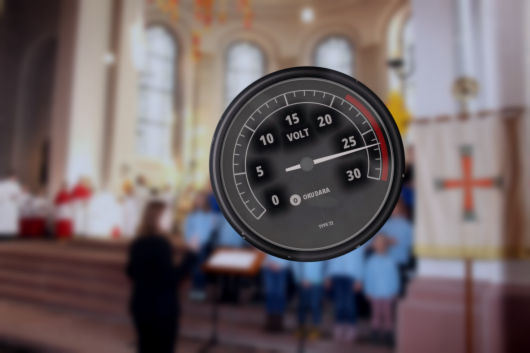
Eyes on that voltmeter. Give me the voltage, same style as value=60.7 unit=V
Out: value=26.5 unit=V
